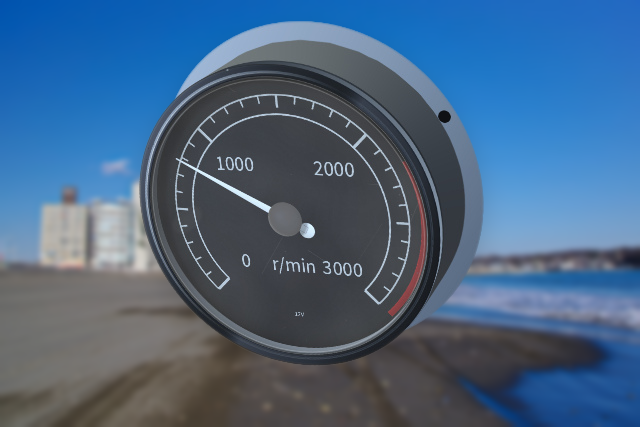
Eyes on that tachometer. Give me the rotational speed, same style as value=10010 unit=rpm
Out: value=800 unit=rpm
